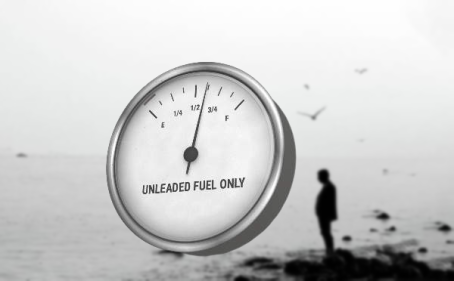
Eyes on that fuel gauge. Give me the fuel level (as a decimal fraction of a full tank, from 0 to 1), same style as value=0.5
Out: value=0.625
